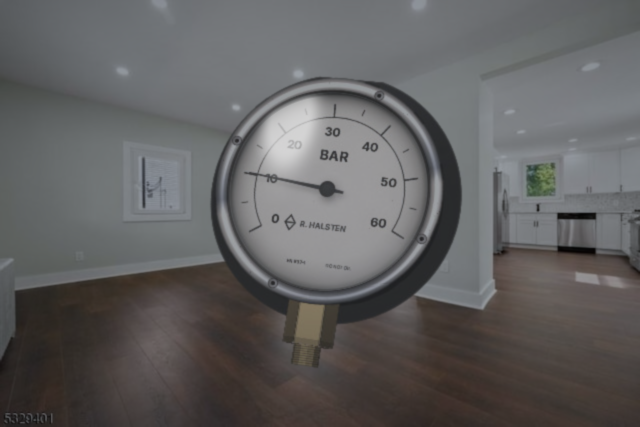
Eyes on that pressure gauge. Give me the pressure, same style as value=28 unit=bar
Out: value=10 unit=bar
